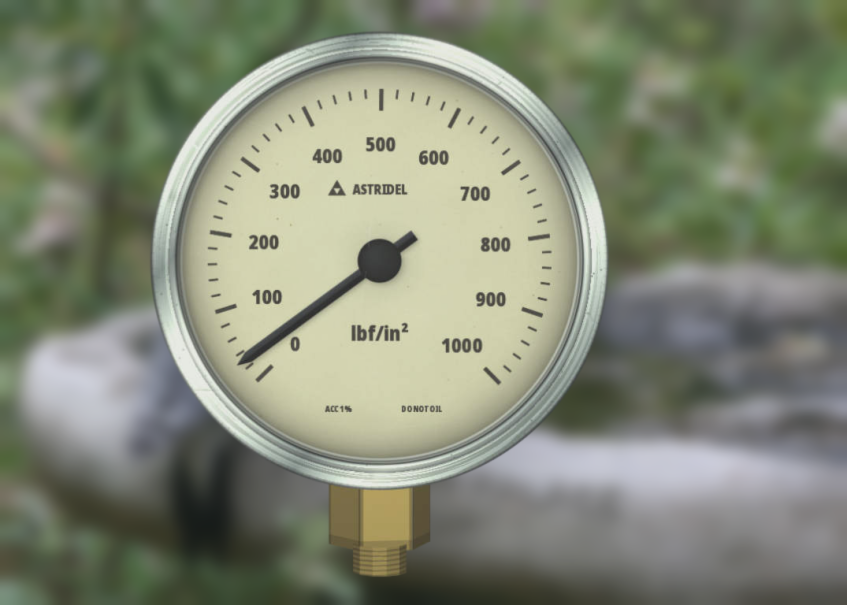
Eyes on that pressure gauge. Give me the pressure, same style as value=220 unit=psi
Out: value=30 unit=psi
